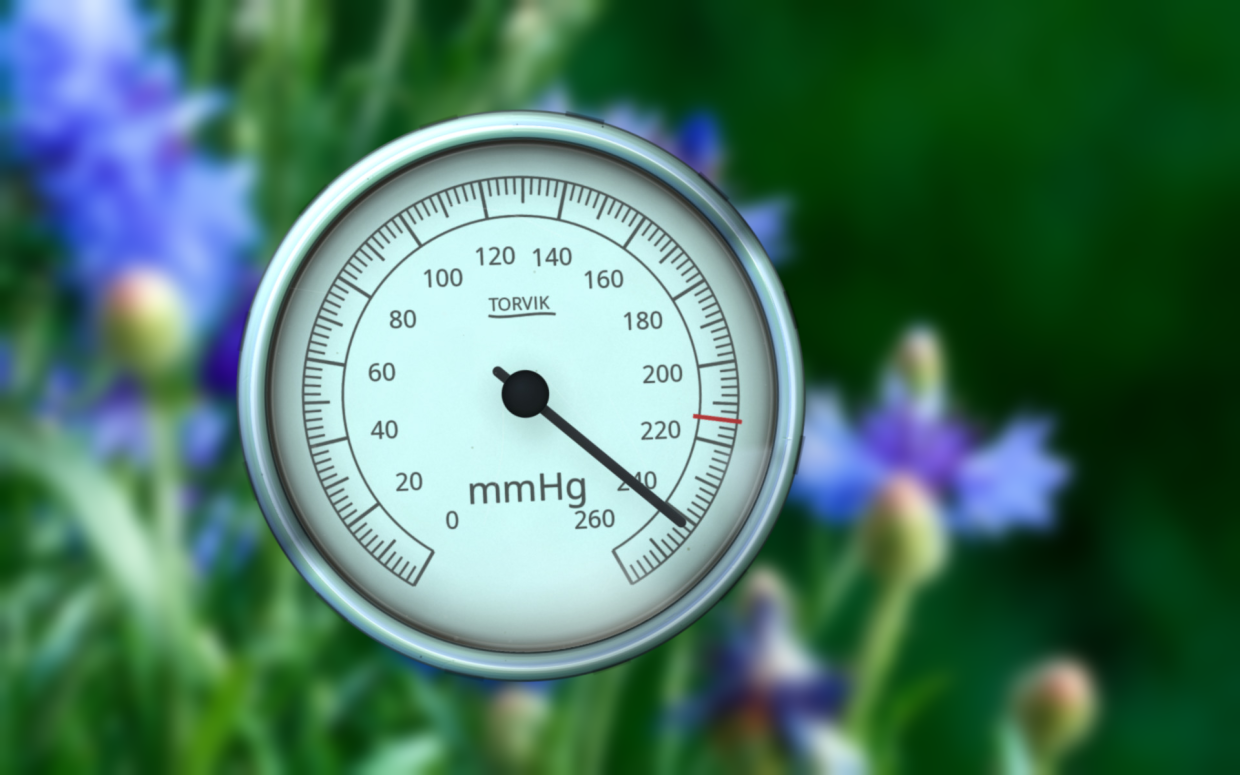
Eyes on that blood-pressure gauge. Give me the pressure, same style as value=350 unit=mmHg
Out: value=242 unit=mmHg
